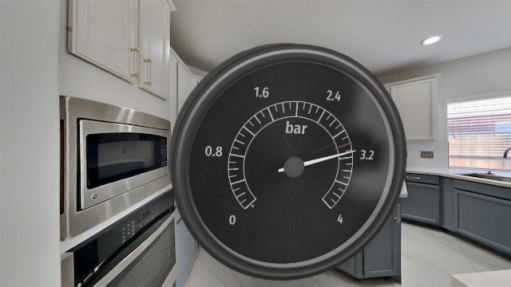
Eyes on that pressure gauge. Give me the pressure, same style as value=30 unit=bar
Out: value=3.1 unit=bar
